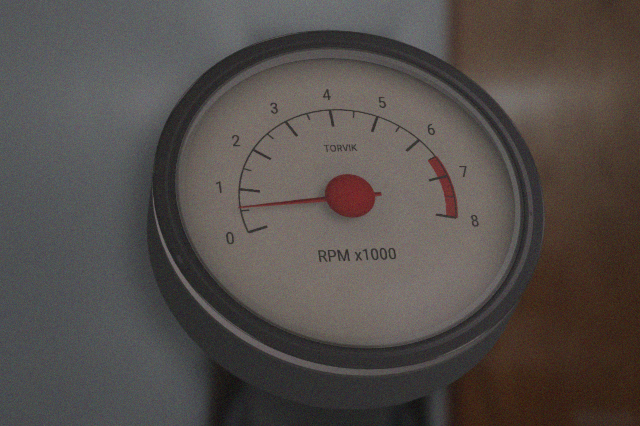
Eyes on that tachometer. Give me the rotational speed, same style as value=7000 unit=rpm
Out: value=500 unit=rpm
